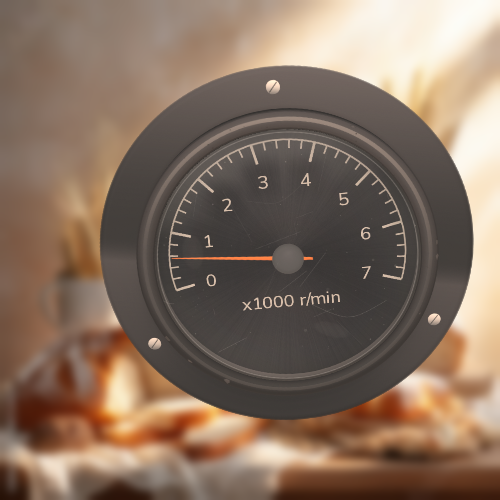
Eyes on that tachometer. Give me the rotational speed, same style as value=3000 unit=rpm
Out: value=600 unit=rpm
